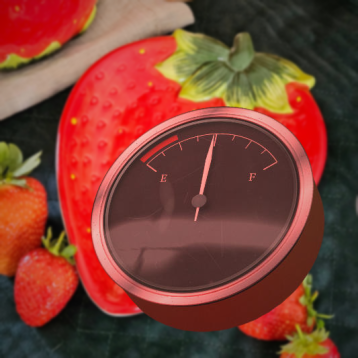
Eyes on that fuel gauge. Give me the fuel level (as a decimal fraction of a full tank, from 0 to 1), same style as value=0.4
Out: value=0.5
